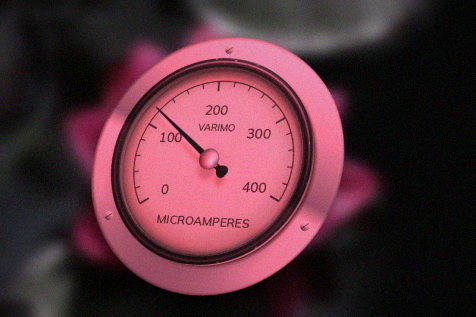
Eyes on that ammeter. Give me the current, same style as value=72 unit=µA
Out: value=120 unit=µA
